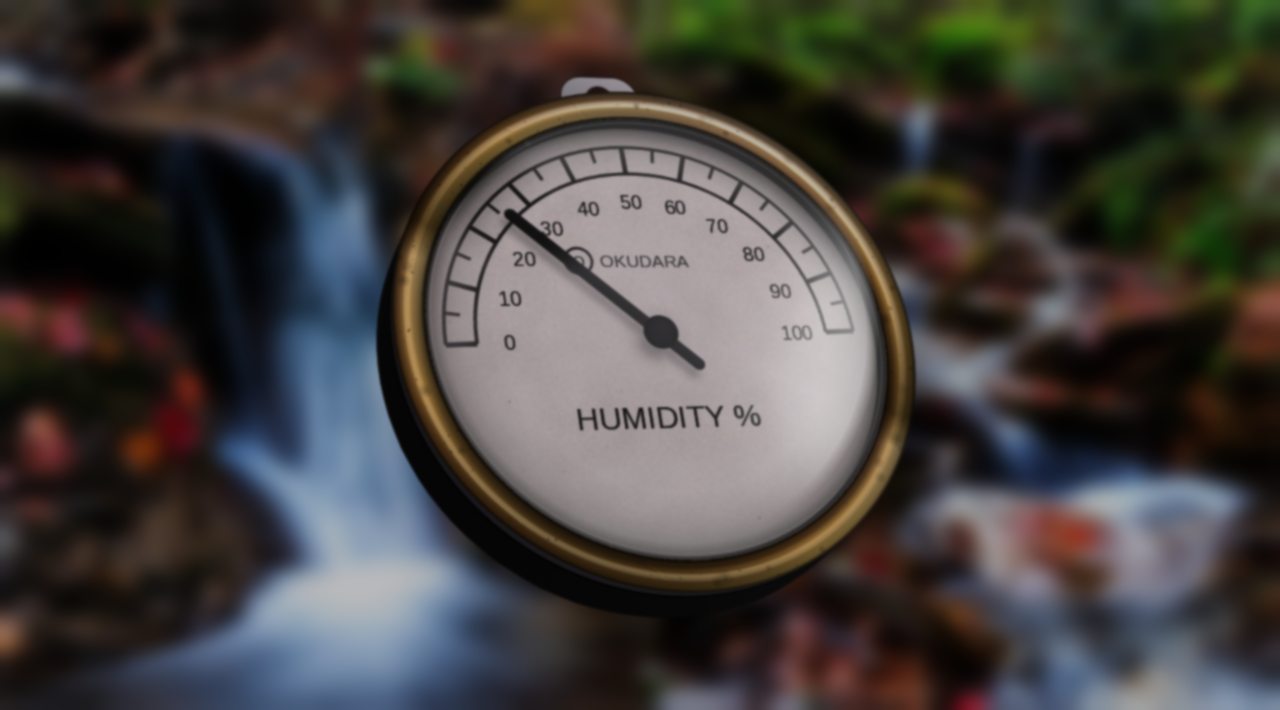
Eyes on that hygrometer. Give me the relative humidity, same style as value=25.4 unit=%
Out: value=25 unit=%
